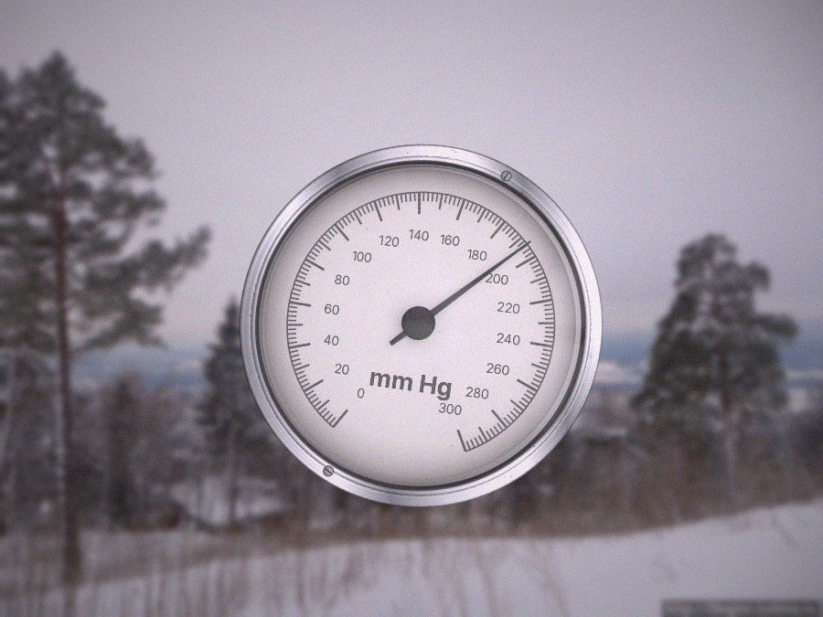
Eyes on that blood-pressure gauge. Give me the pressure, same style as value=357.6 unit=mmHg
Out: value=194 unit=mmHg
